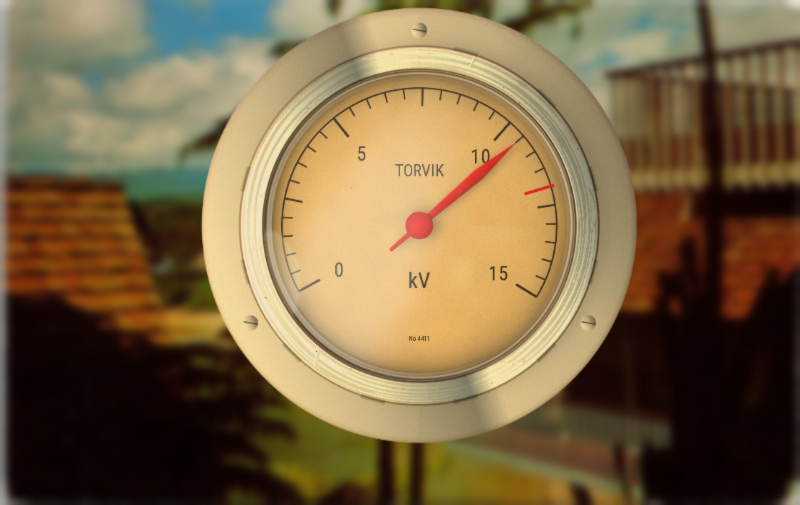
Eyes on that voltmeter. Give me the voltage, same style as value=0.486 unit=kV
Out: value=10.5 unit=kV
